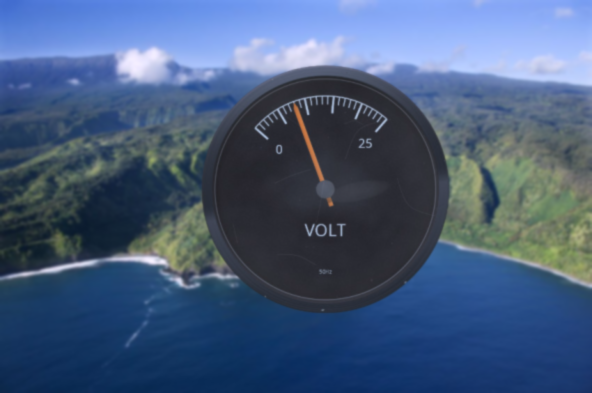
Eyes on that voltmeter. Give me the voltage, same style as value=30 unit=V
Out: value=8 unit=V
